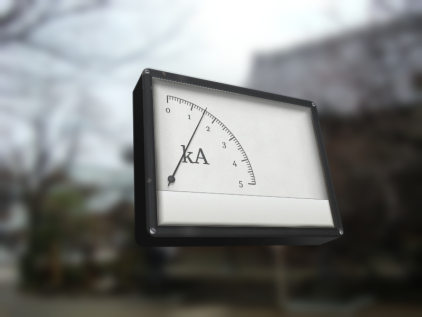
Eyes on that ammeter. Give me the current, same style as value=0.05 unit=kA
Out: value=1.5 unit=kA
